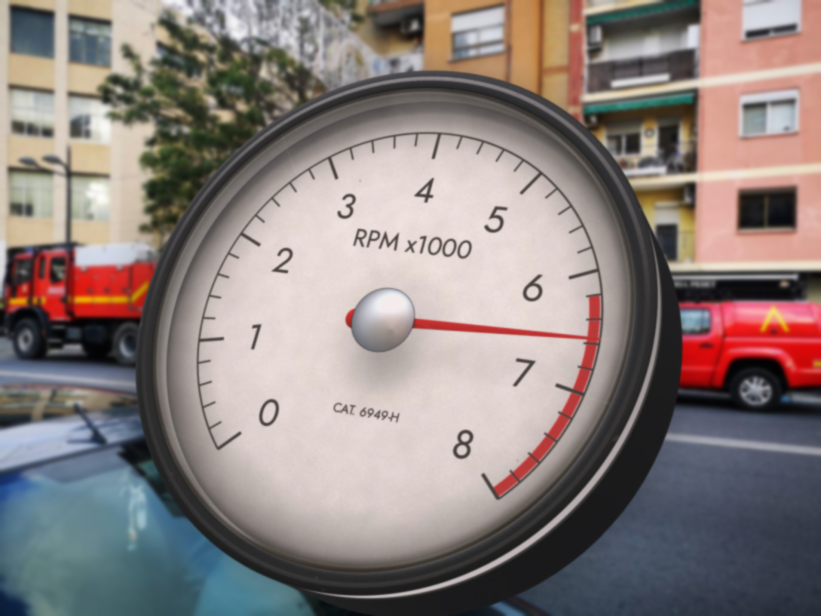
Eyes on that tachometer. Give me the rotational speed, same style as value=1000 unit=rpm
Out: value=6600 unit=rpm
